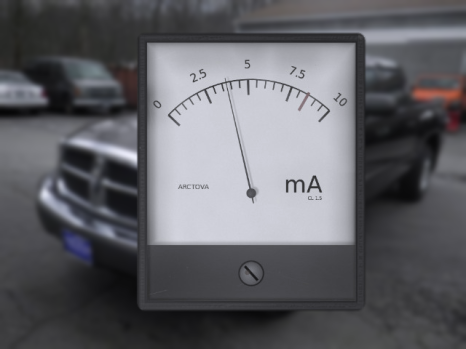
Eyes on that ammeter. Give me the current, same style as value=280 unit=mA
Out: value=3.75 unit=mA
